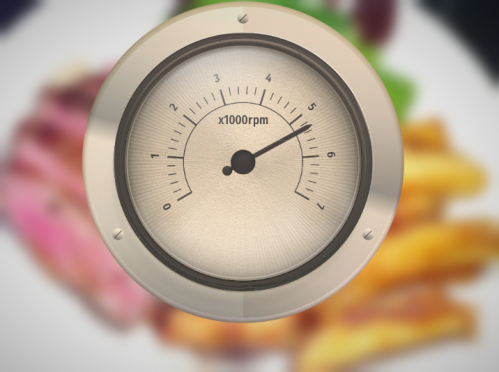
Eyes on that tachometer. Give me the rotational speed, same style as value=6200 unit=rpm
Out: value=5300 unit=rpm
